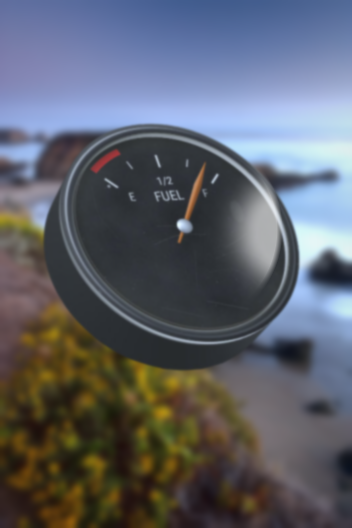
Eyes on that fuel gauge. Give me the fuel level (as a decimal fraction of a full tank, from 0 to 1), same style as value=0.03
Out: value=0.875
